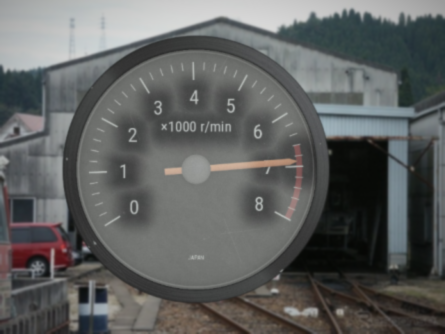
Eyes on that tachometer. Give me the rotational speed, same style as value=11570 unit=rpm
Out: value=6900 unit=rpm
